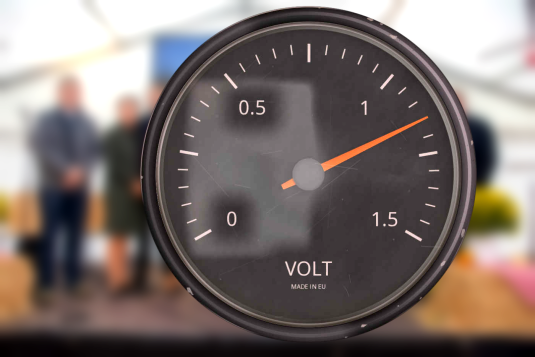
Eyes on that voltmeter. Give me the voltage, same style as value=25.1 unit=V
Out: value=1.15 unit=V
